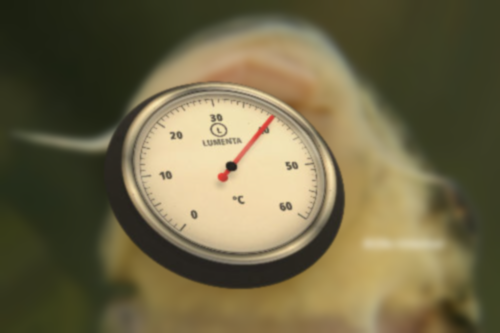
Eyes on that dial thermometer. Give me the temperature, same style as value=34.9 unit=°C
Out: value=40 unit=°C
